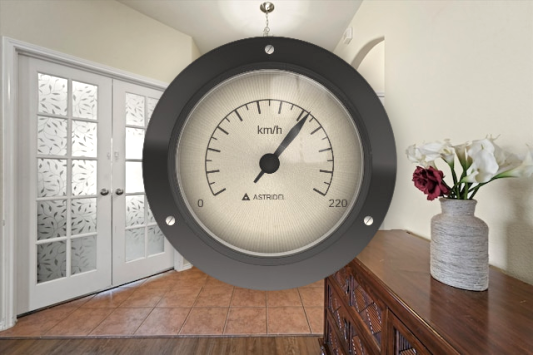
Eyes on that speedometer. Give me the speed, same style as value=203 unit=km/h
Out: value=145 unit=km/h
